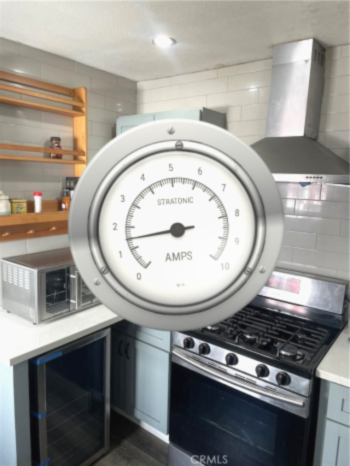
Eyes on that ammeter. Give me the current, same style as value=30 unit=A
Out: value=1.5 unit=A
